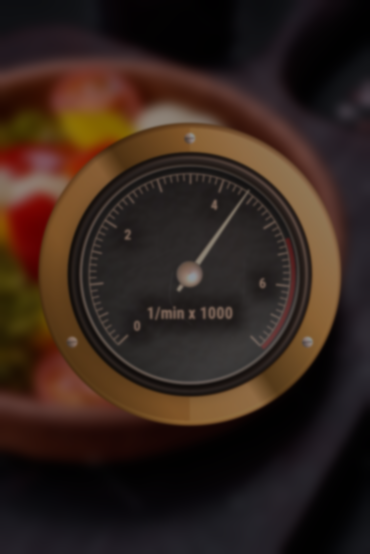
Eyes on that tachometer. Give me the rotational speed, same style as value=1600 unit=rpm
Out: value=4400 unit=rpm
